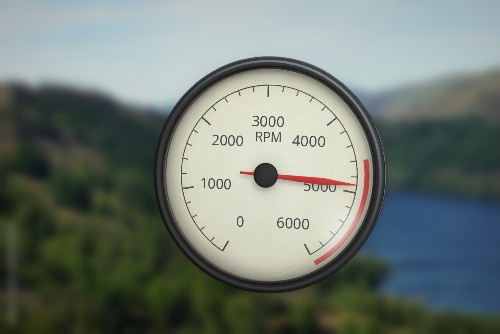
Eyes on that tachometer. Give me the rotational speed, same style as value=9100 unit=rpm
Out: value=4900 unit=rpm
